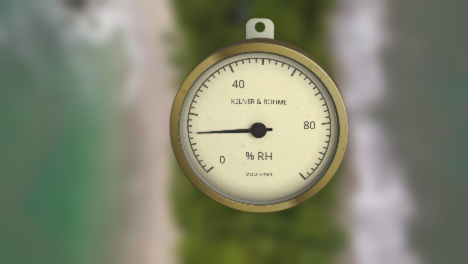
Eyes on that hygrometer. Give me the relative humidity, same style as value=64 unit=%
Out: value=14 unit=%
